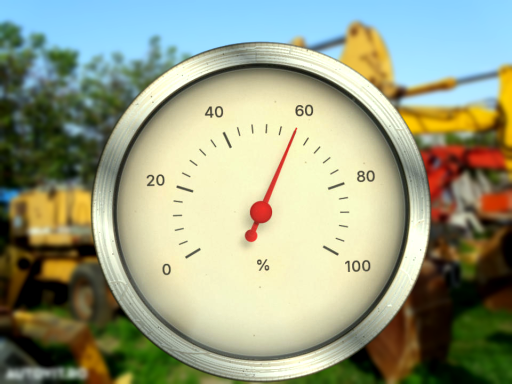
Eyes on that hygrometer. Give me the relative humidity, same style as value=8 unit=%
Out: value=60 unit=%
